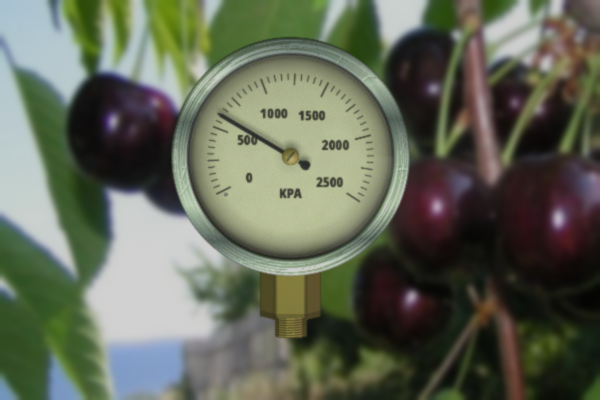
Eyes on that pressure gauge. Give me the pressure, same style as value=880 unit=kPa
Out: value=600 unit=kPa
